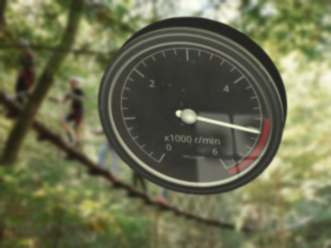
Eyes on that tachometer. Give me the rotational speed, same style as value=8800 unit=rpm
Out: value=5000 unit=rpm
